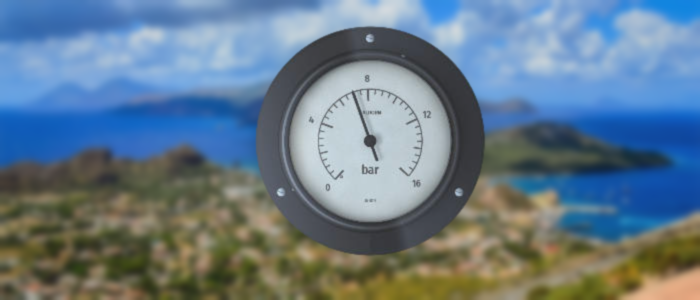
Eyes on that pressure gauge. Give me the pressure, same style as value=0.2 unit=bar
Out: value=7 unit=bar
